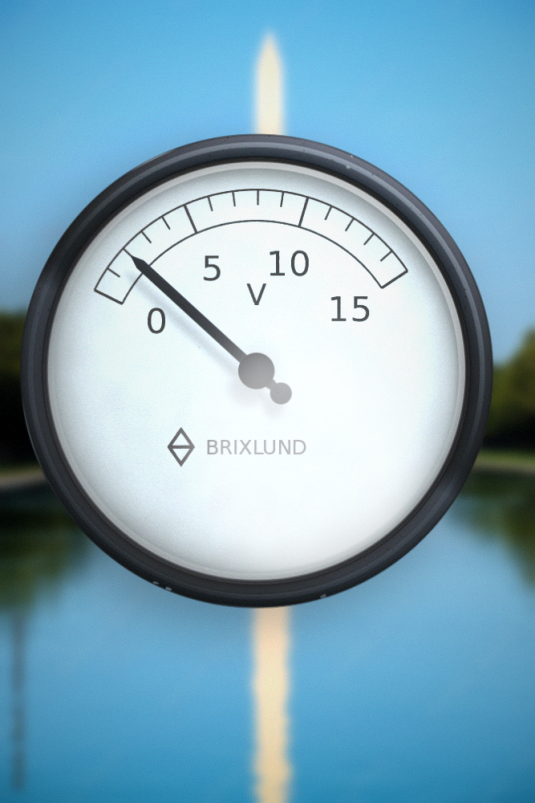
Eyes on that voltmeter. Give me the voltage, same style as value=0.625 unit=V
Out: value=2 unit=V
